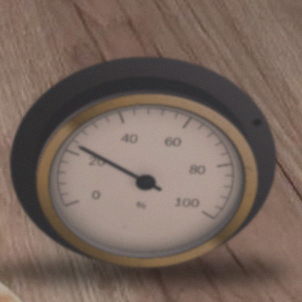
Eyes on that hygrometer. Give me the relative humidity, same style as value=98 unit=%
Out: value=24 unit=%
